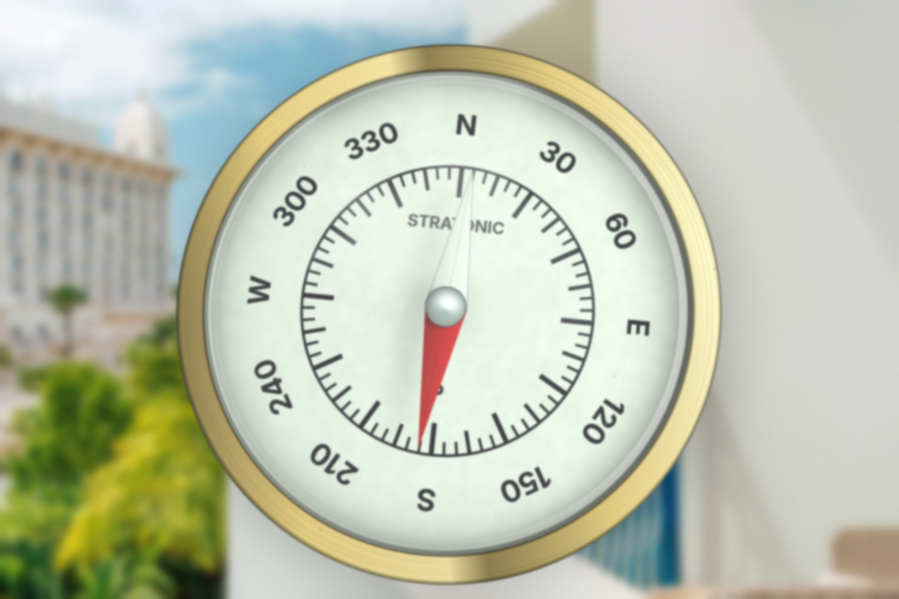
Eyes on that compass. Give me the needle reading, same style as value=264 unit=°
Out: value=185 unit=°
